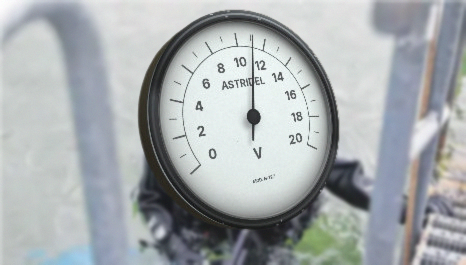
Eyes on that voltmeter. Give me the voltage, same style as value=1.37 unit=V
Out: value=11 unit=V
